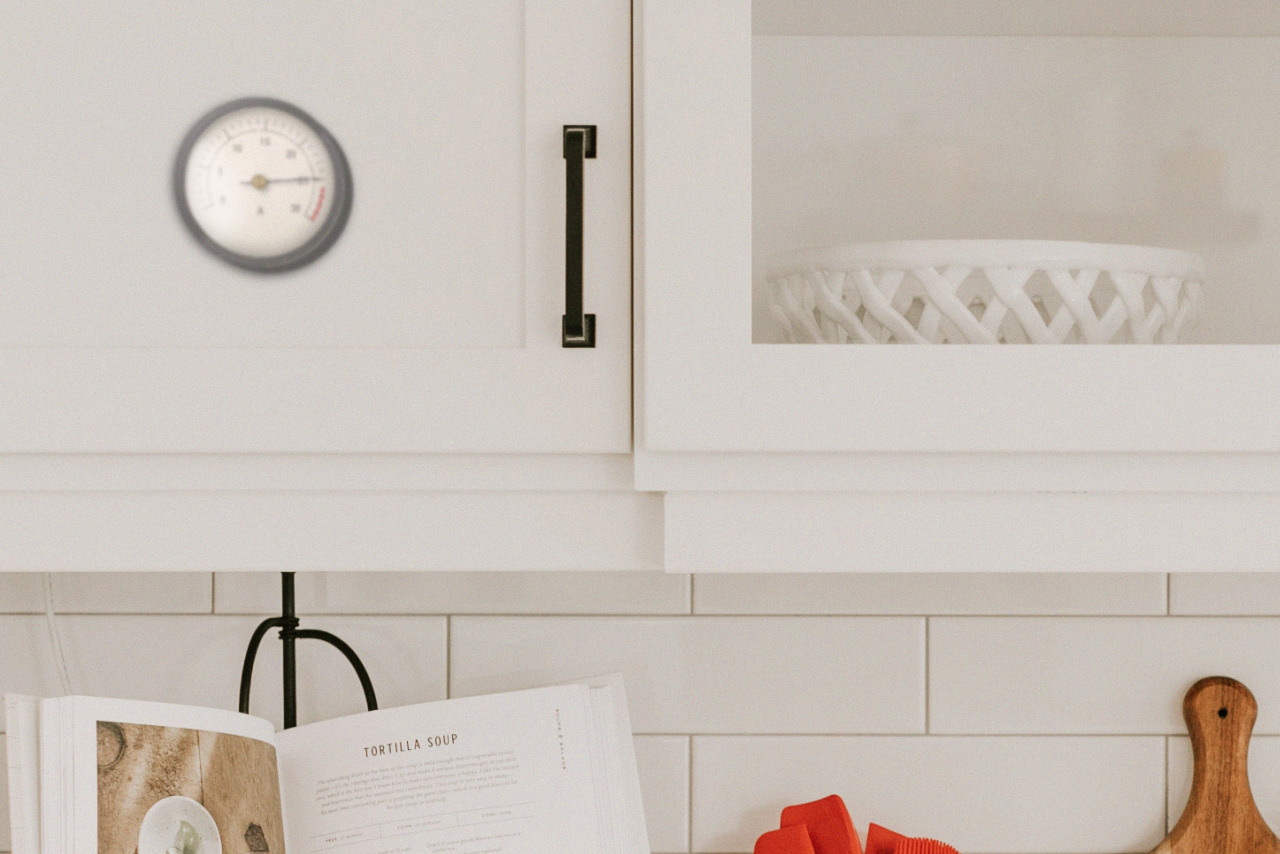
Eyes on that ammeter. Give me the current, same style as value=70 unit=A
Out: value=25 unit=A
